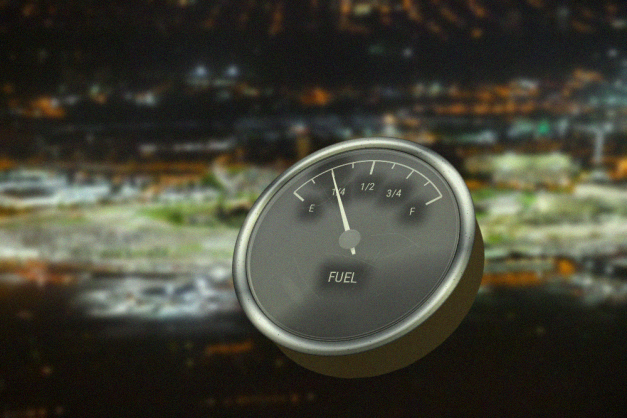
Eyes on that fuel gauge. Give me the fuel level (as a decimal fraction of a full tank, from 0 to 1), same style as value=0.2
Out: value=0.25
